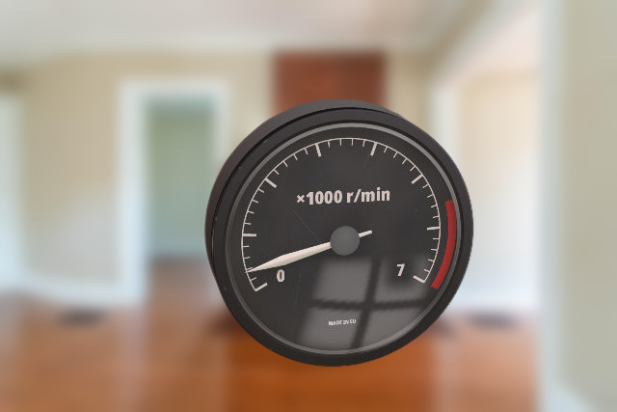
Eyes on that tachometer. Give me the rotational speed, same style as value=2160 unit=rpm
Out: value=400 unit=rpm
